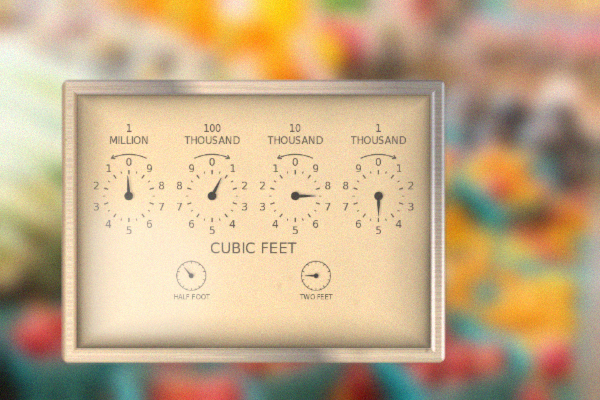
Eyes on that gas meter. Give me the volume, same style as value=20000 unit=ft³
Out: value=7500 unit=ft³
